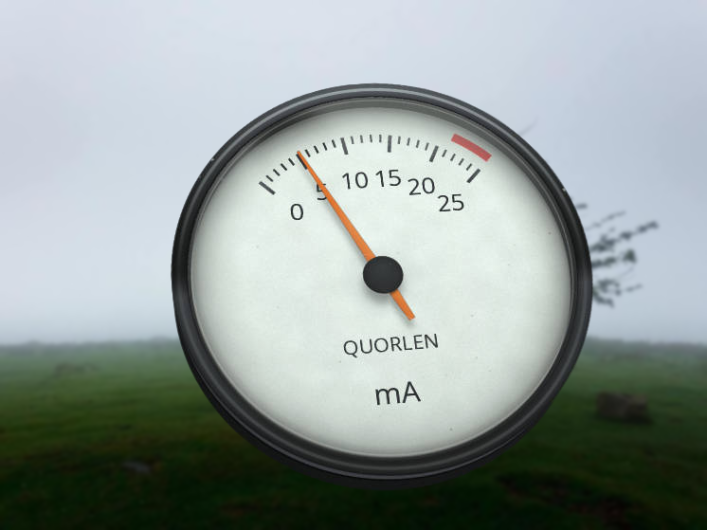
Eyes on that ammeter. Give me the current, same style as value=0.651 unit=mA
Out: value=5 unit=mA
